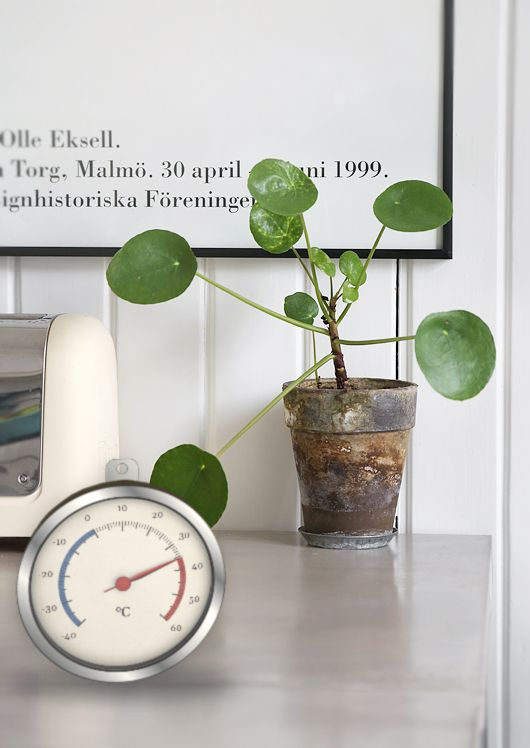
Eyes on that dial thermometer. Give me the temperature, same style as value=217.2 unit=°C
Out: value=35 unit=°C
